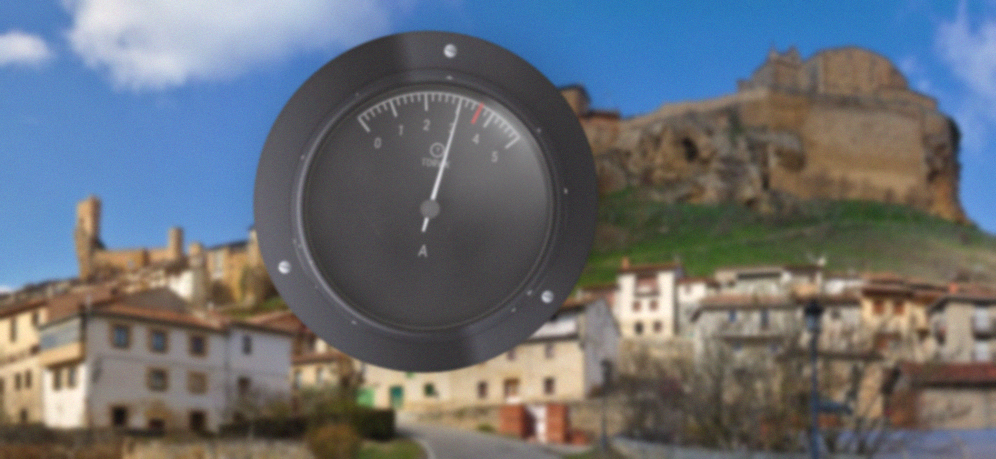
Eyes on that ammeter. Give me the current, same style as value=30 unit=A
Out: value=3 unit=A
